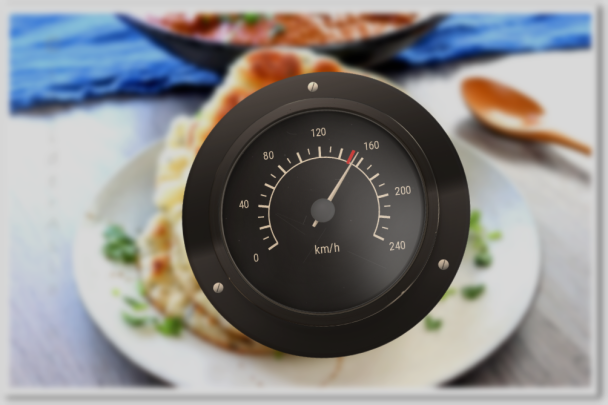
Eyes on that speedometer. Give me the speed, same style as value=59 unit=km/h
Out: value=155 unit=km/h
